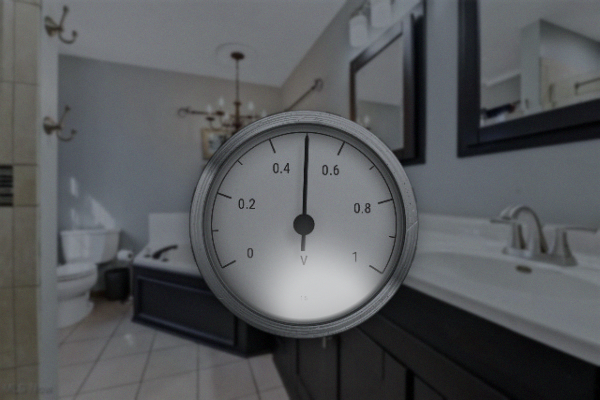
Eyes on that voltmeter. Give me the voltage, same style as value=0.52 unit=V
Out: value=0.5 unit=V
